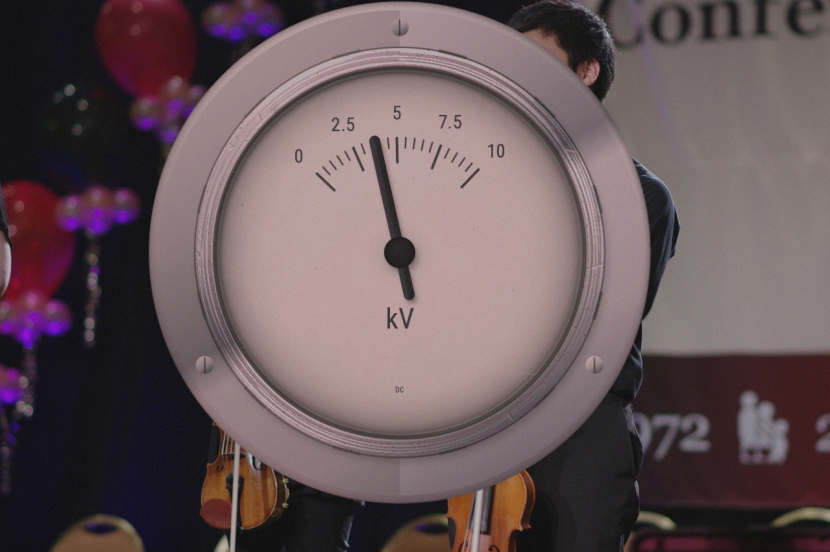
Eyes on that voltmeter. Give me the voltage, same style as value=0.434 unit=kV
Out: value=3.75 unit=kV
